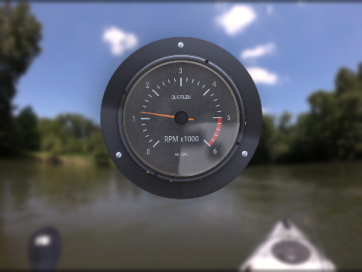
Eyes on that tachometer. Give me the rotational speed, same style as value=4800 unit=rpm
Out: value=1200 unit=rpm
